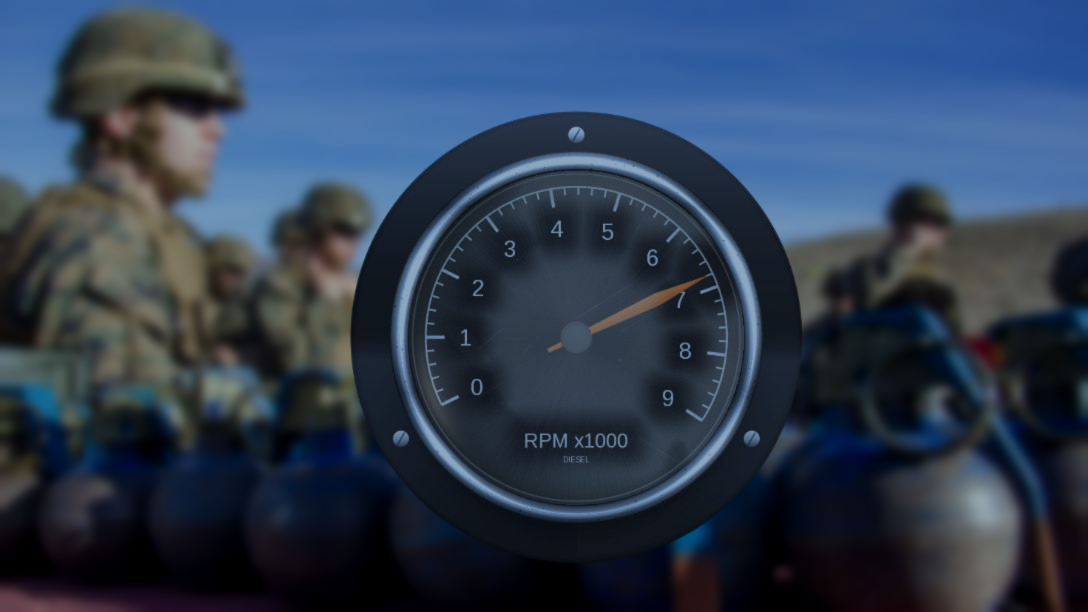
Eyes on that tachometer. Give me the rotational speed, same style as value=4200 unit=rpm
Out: value=6800 unit=rpm
